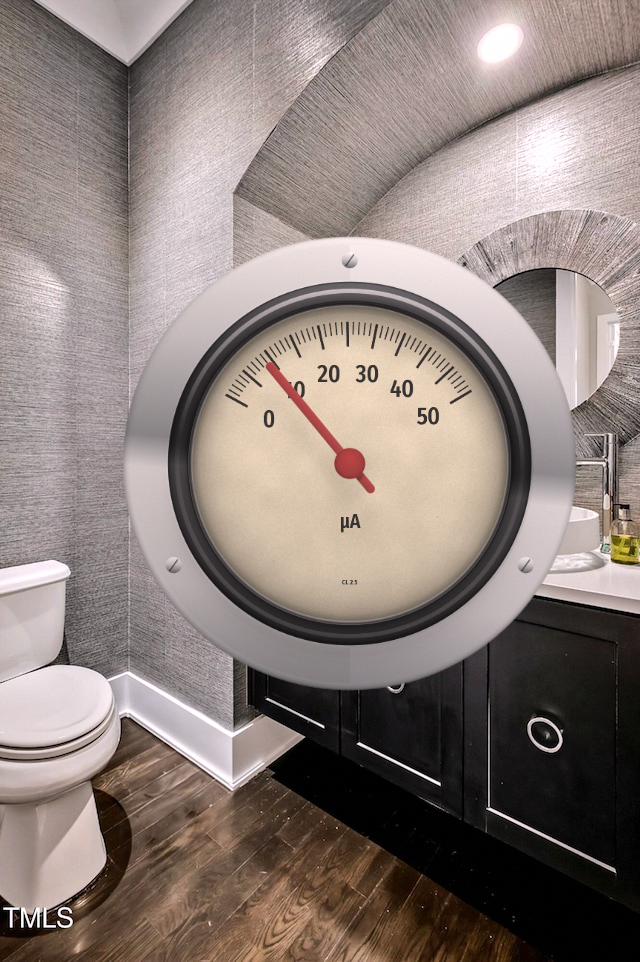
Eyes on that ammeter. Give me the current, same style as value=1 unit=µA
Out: value=9 unit=µA
